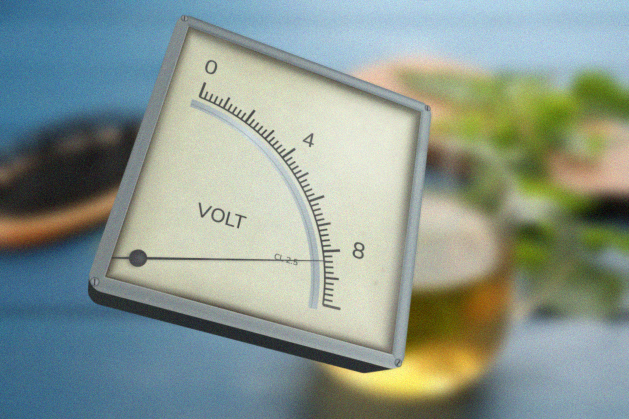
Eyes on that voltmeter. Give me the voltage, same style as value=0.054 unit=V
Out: value=8.4 unit=V
